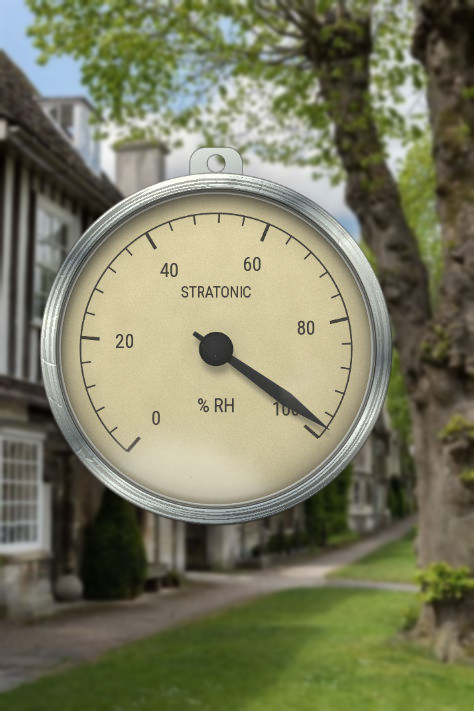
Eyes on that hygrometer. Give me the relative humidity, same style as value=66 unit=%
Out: value=98 unit=%
